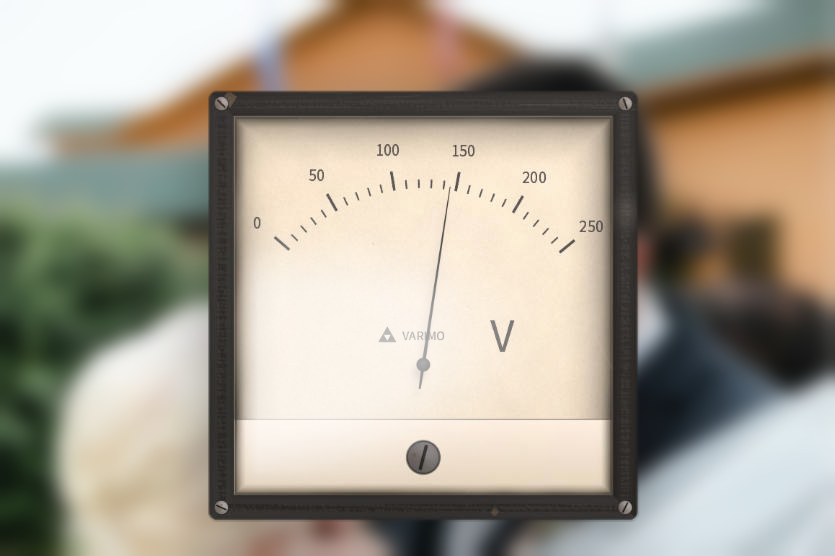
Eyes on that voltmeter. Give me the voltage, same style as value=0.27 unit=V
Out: value=145 unit=V
